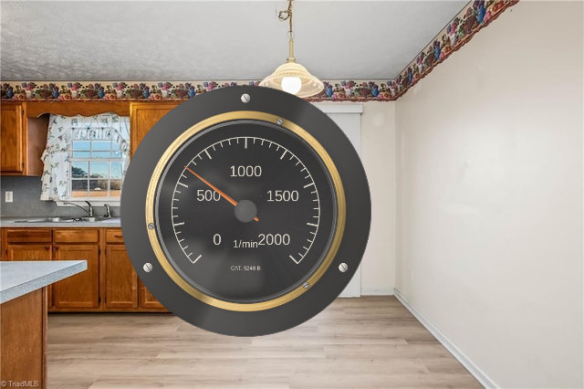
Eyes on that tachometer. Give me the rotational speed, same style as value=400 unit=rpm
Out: value=600 unit=rpm
